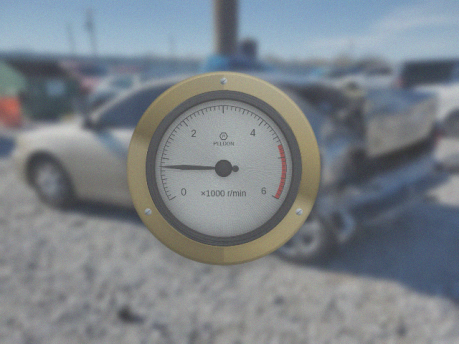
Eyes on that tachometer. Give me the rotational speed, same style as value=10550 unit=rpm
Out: value=800 unit=rpm
